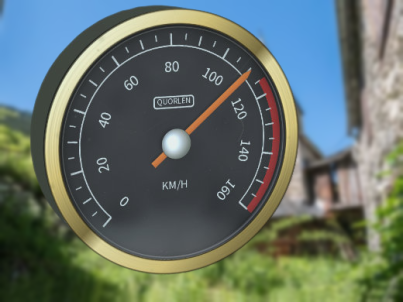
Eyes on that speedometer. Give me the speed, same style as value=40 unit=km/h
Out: value=110 unit=km/h
